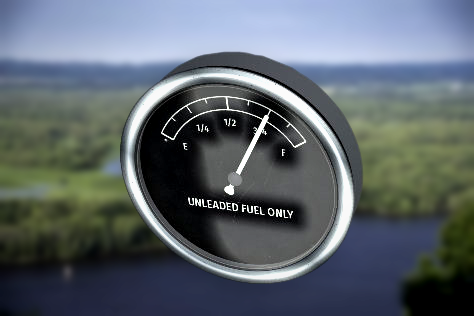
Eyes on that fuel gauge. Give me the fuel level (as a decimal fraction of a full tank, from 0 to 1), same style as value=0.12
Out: value=0.75
